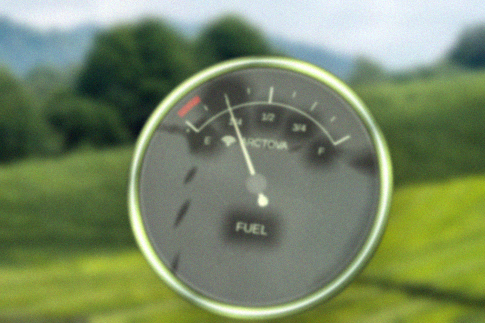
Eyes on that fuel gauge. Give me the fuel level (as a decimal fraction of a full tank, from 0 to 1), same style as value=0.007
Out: value=0.25
